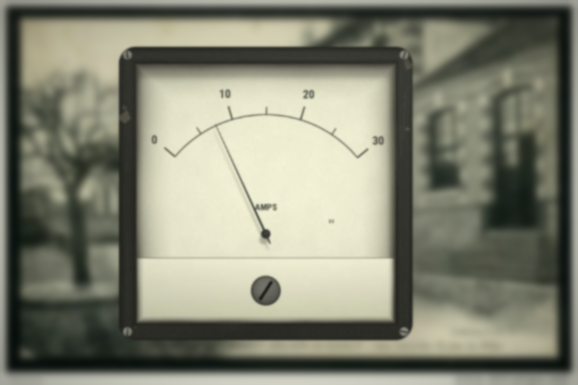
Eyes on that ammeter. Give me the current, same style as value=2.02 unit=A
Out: value=7.5 unit=A
